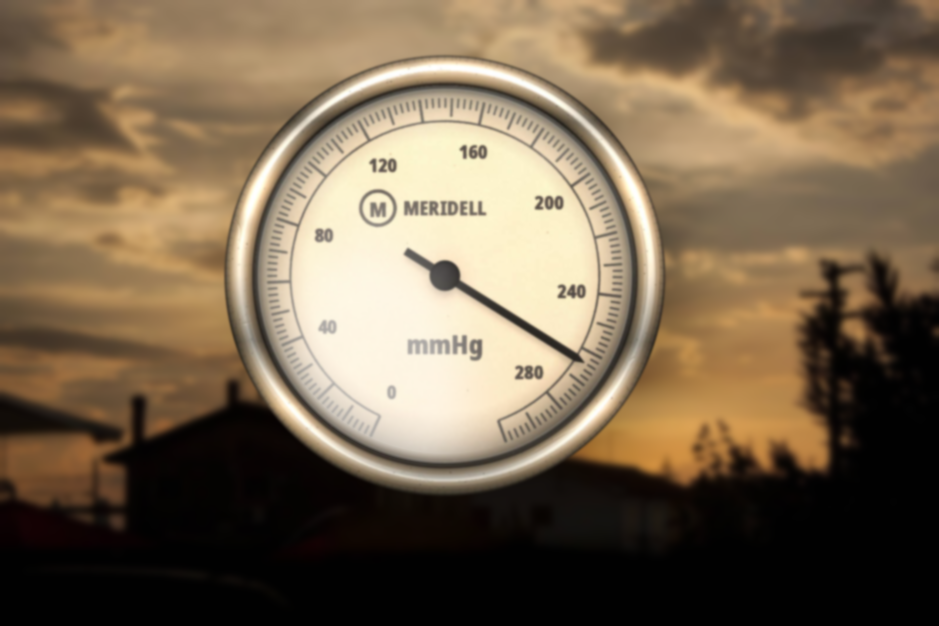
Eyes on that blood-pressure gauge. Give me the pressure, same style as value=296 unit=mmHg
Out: value=264 unit=mmHg
